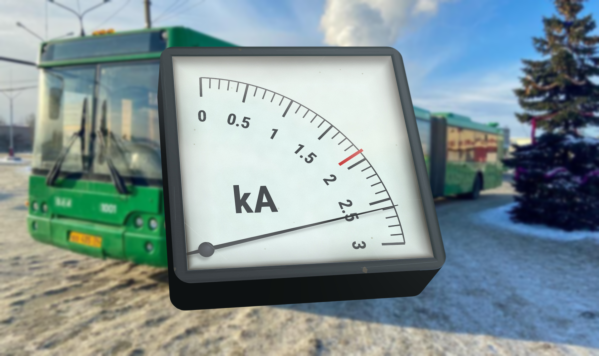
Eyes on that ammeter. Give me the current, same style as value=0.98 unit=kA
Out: value=2.6 unit=kA
